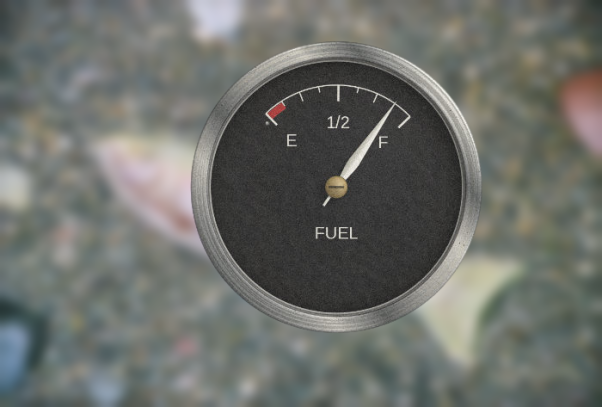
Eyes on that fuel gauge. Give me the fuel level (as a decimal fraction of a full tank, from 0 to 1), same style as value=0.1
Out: value=0.875
